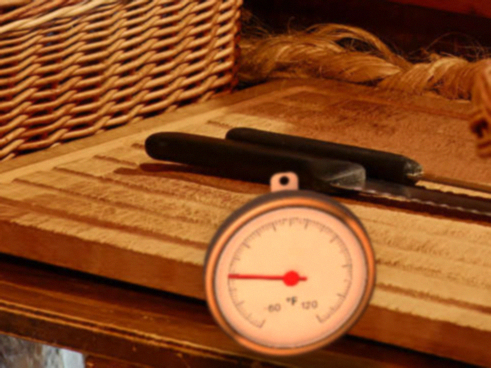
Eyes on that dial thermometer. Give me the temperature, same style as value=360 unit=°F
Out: value=-20 unit=°F
